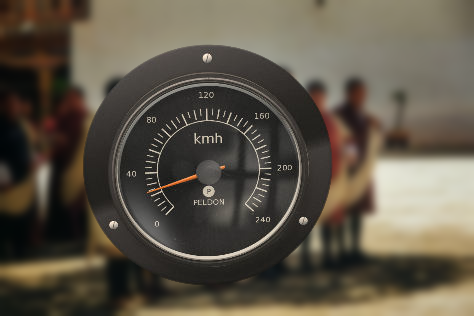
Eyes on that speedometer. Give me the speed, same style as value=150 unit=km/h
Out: value=25 unit=km/h
